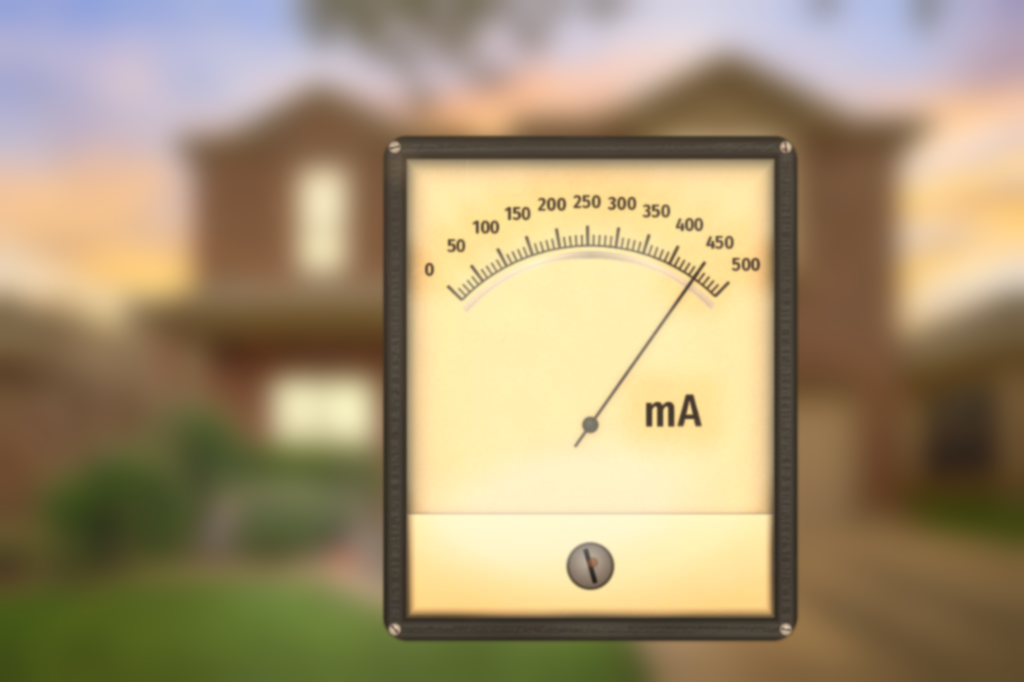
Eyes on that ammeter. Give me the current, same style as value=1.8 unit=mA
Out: value=450 unit=mA
